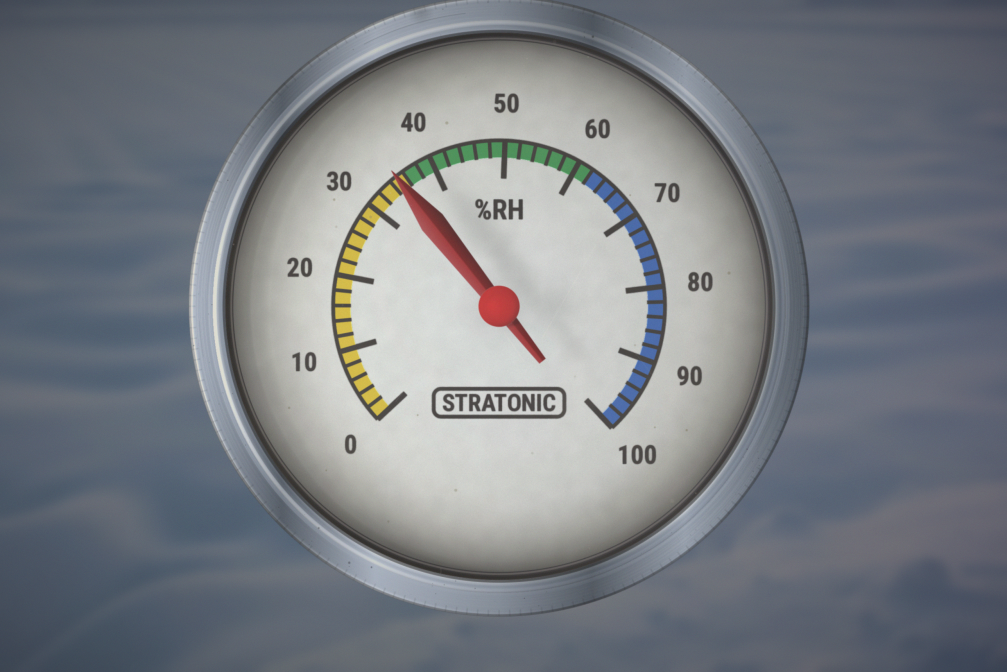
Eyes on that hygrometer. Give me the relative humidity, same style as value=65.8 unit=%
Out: value=35 unit=%
